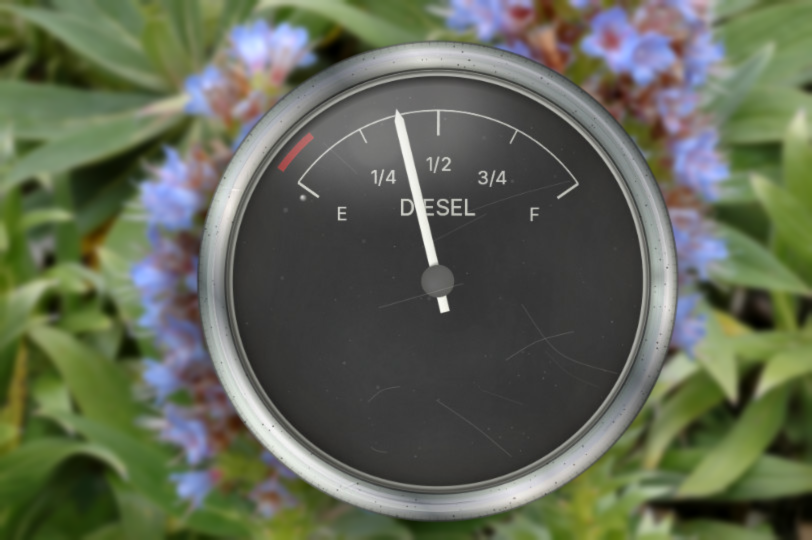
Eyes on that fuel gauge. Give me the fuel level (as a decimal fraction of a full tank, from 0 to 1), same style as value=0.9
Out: value=0.375
